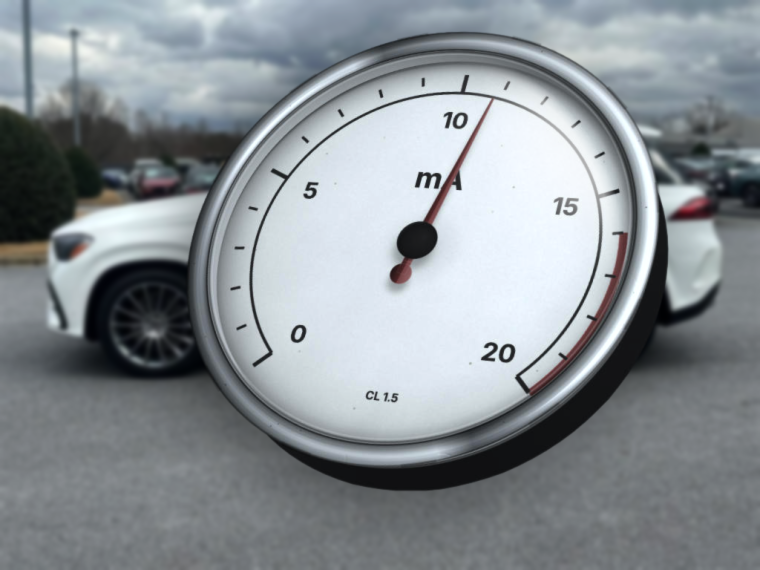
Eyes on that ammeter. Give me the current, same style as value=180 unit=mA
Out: value=11 unit=mA
